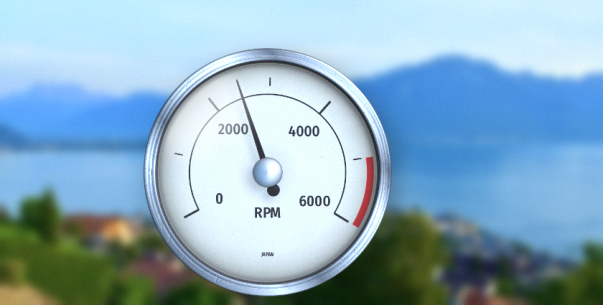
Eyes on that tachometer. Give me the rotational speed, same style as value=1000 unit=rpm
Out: value=2500 unit=rpm
